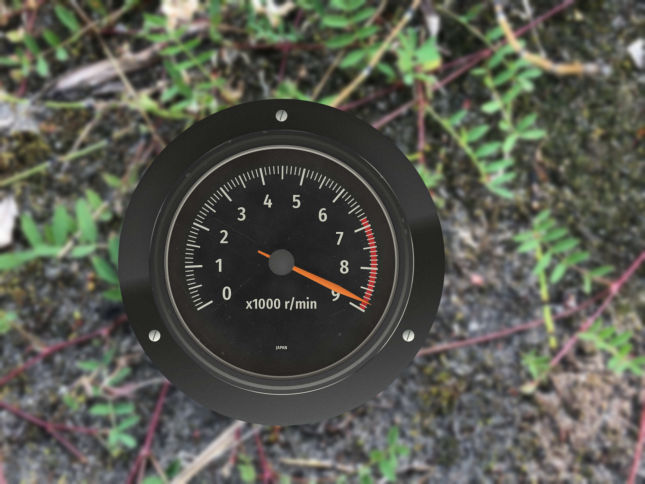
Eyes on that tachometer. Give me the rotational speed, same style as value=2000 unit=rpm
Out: value=8800 unit=rpm
